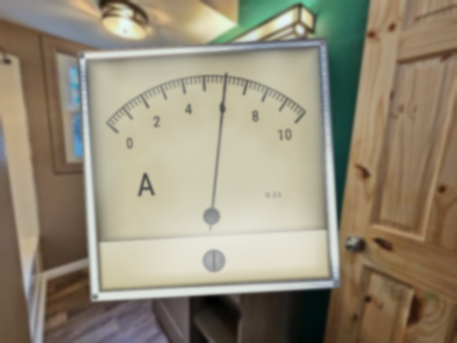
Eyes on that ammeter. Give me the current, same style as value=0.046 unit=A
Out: value=6 unit=A
